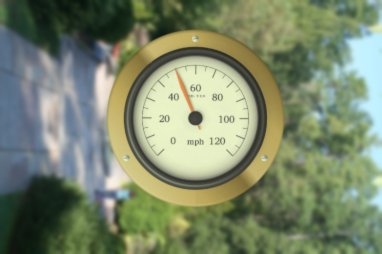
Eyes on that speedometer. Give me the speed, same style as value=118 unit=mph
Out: value=50 unit=mph
